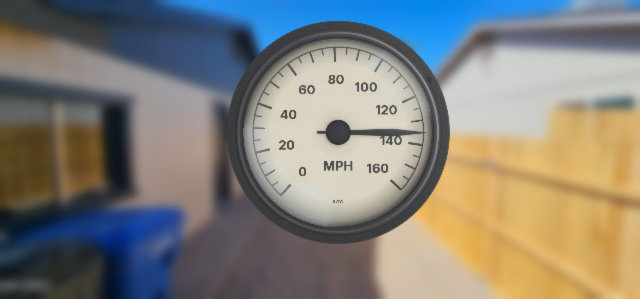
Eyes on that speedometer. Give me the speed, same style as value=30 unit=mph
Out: value=135 unit=mph
